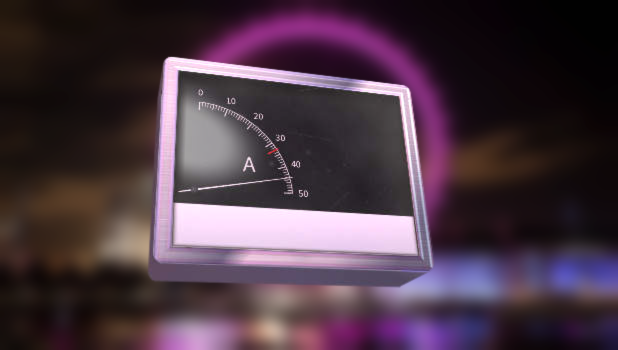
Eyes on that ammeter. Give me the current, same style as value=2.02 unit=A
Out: value=45 unit=A
